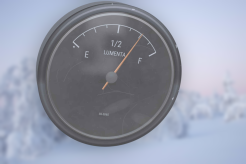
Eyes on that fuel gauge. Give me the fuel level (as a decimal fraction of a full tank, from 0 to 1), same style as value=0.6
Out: value=0.75
